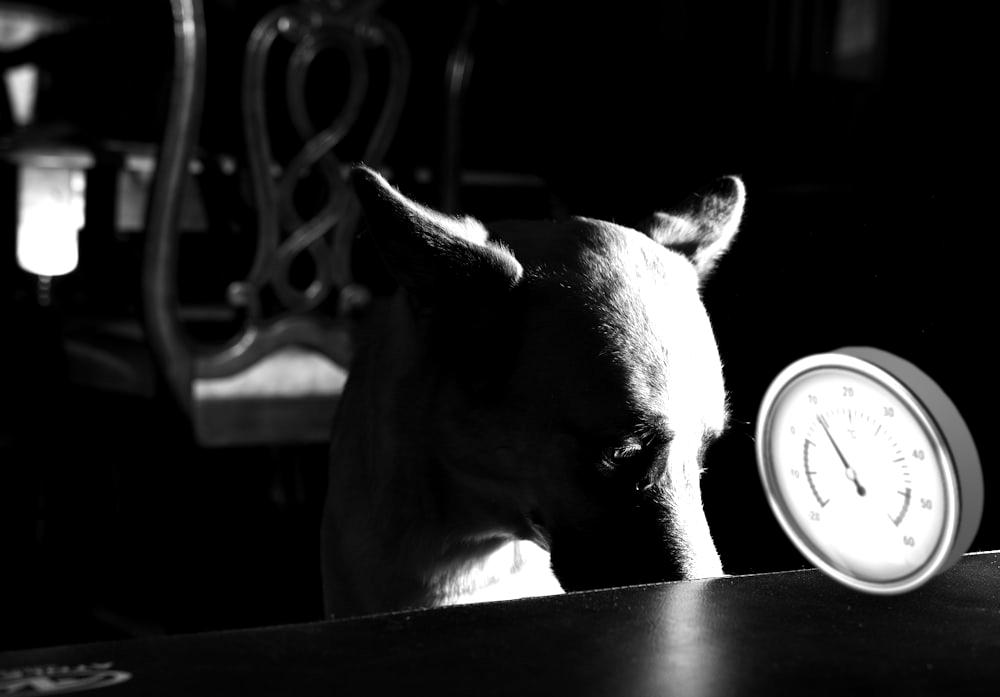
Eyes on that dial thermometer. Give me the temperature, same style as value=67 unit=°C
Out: value=10 unit=°C
